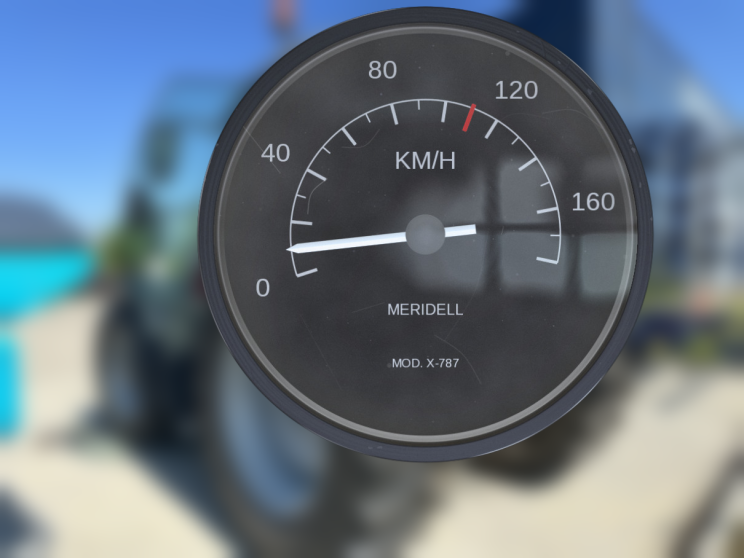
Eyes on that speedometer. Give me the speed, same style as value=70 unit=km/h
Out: value=10 unit=km/h
